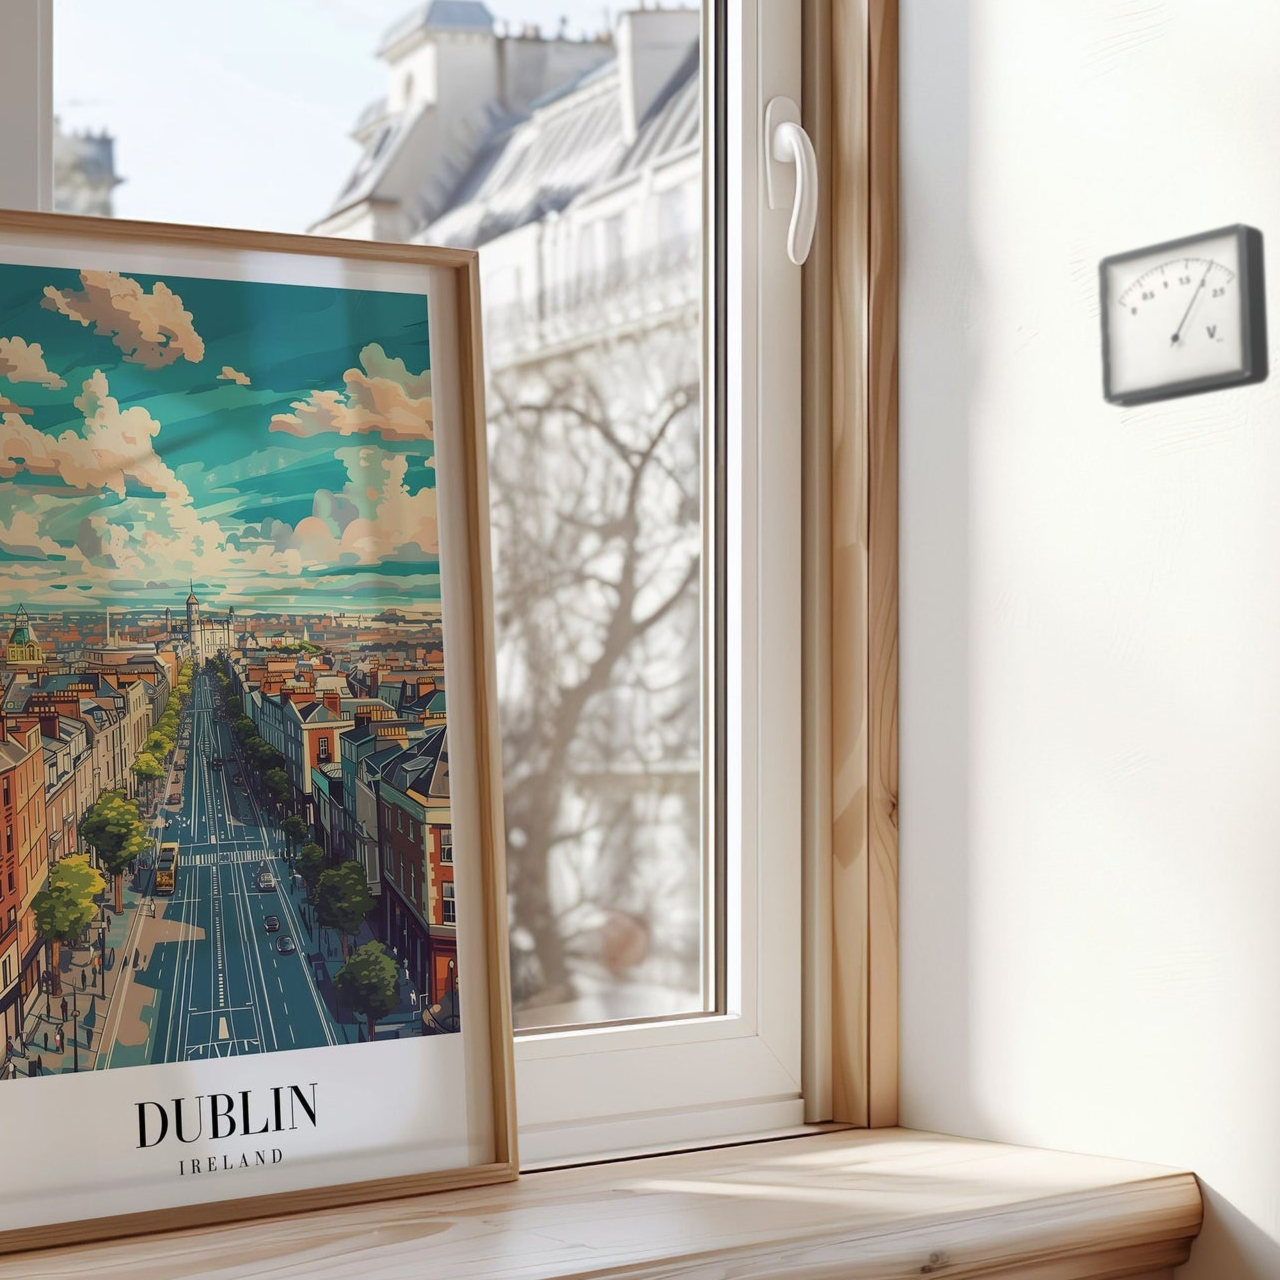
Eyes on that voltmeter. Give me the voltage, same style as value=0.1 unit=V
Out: value=2 unit=V
